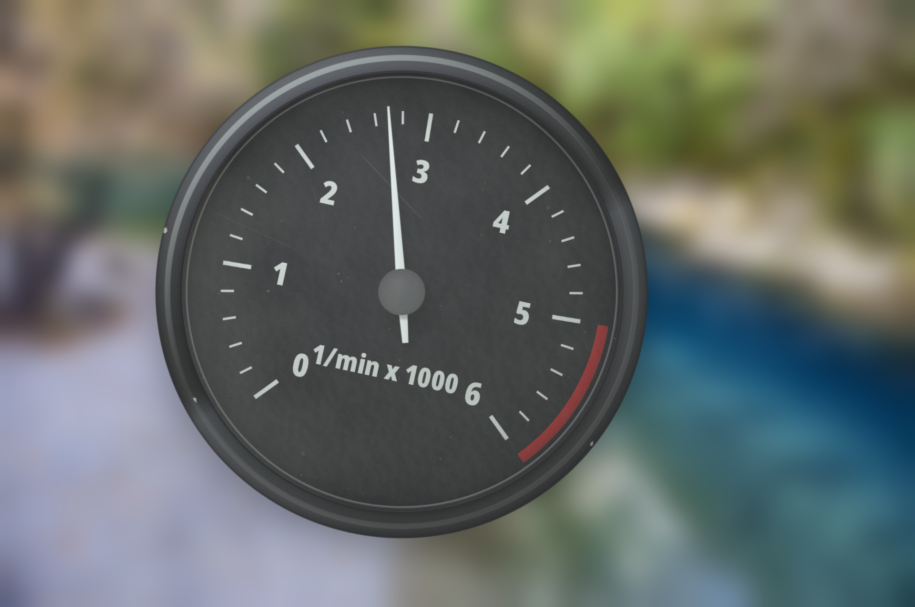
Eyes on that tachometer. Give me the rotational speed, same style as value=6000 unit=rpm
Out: value=2700 unit=rpm
